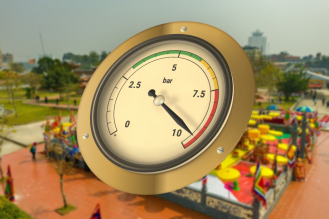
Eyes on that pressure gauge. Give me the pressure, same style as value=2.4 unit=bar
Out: value=9.5 unit=bar
